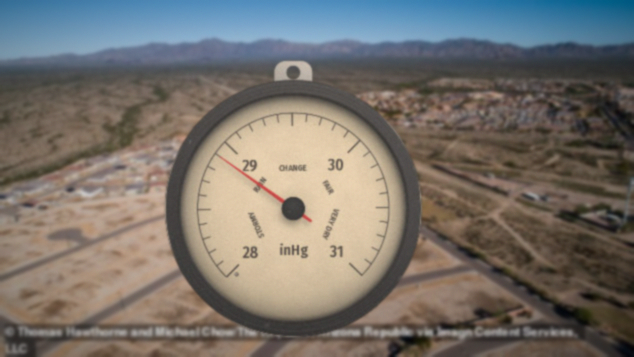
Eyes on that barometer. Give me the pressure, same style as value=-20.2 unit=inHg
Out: value=28.9 unit=inHg
